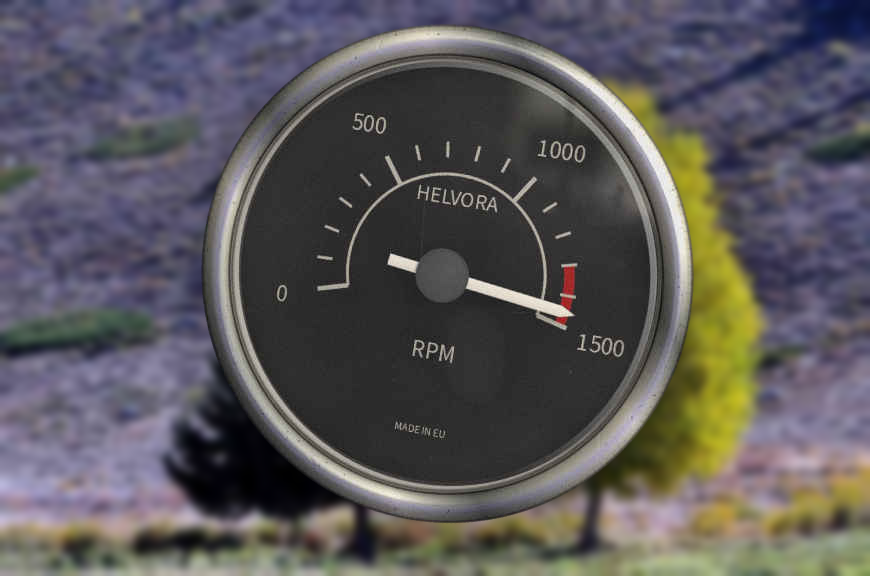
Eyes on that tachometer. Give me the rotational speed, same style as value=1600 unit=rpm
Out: value=1450 unit=rpm
